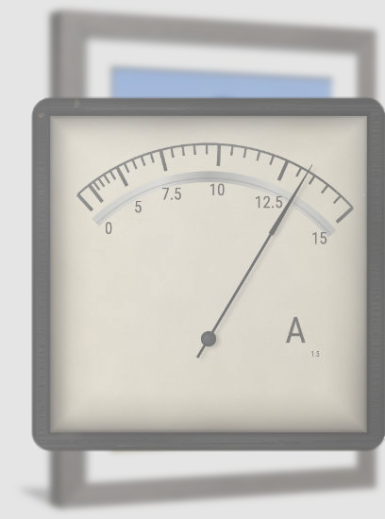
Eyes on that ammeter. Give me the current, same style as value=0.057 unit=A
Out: value=13.25 unit=A
